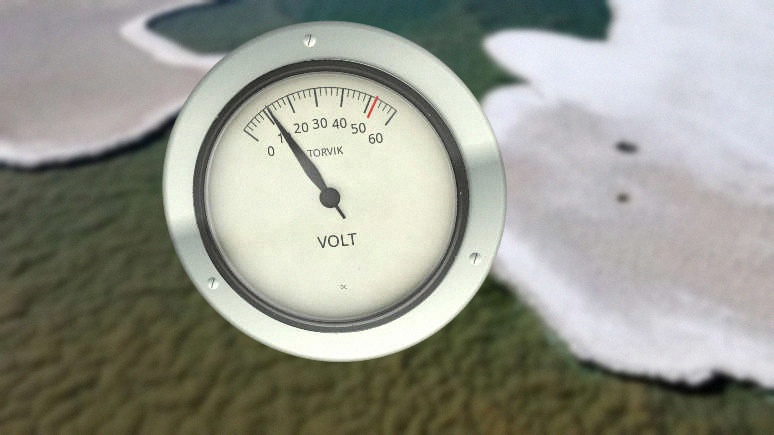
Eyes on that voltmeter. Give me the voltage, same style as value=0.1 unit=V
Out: value=12 unit=V
